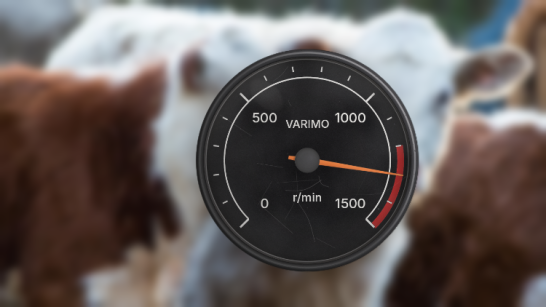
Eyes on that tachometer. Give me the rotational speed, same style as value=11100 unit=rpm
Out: value=1300 unit=rpm
